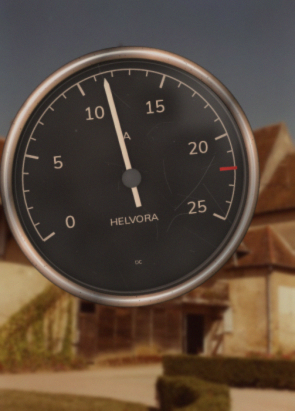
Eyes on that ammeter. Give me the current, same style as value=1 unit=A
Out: value=11.5 unit=A
